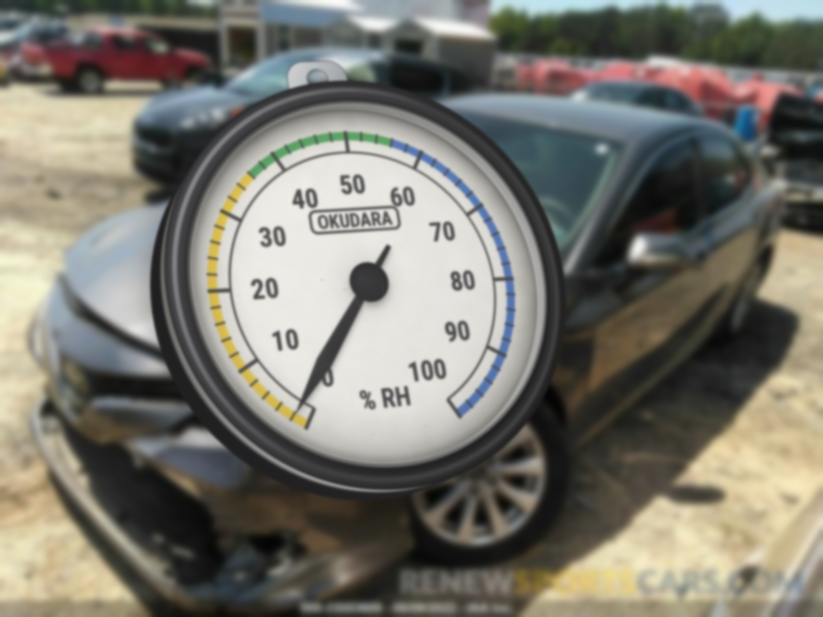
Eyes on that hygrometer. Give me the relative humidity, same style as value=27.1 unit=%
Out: value=2 unit=%
